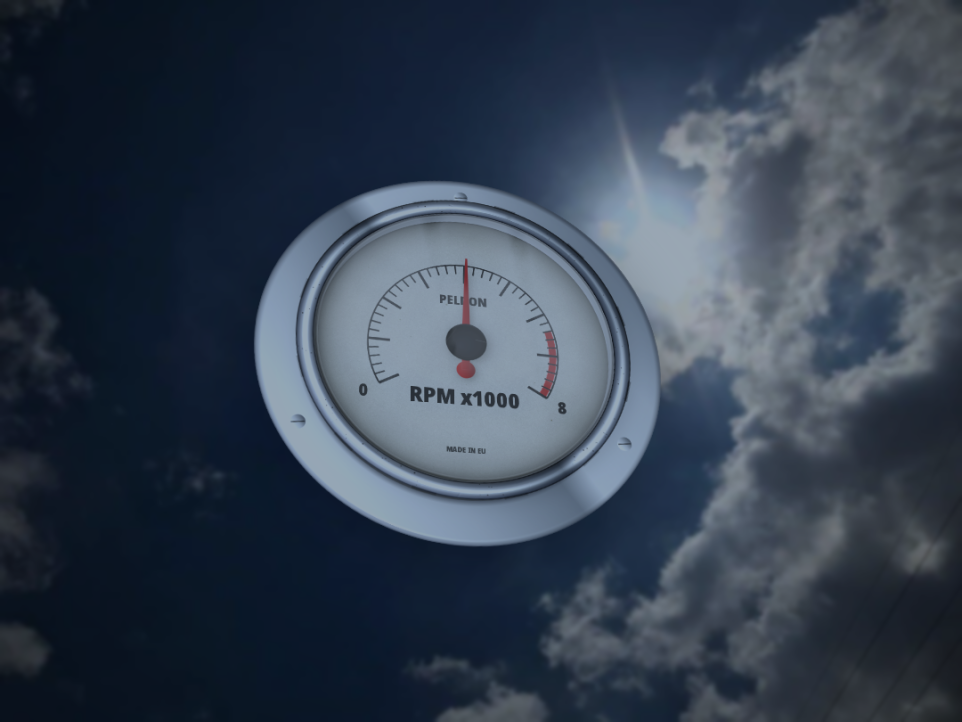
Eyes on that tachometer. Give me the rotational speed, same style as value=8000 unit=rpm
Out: value=4000 unit=rpm
